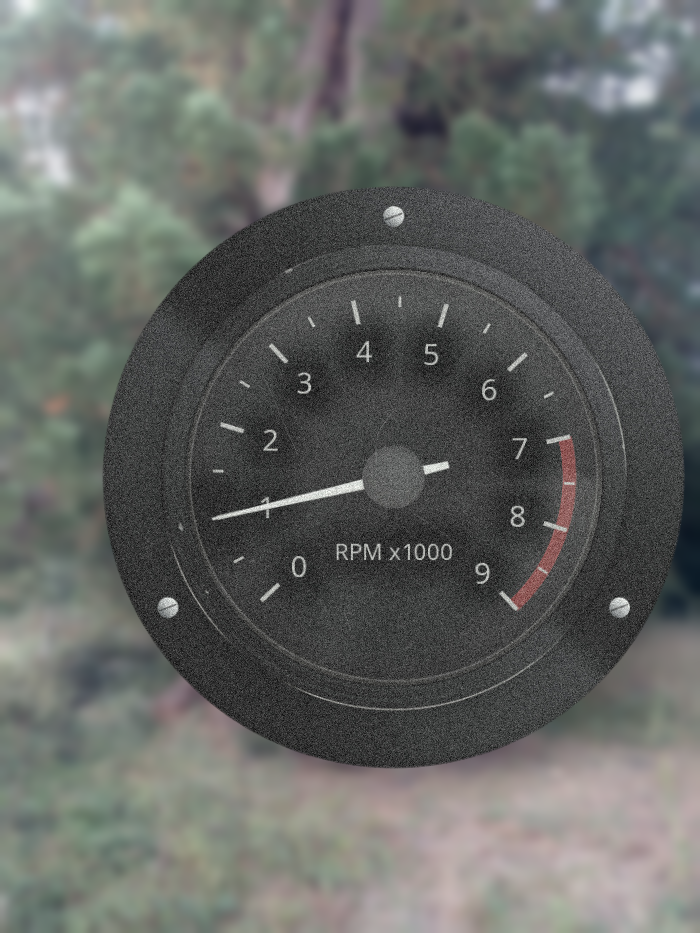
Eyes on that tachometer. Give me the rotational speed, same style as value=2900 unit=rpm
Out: value=1000 unit=rpm
